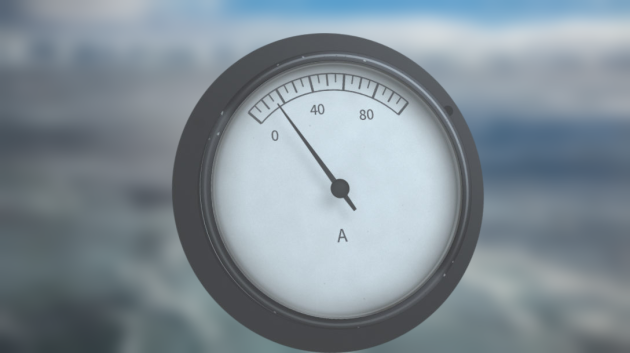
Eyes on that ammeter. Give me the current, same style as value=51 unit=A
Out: value=15 unit=A
